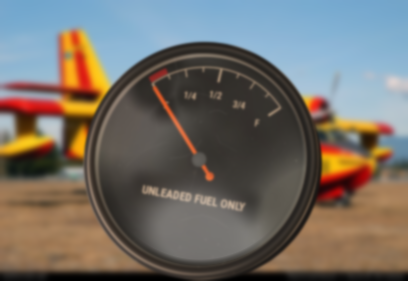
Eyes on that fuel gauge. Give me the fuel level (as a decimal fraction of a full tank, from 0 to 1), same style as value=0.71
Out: value=0
